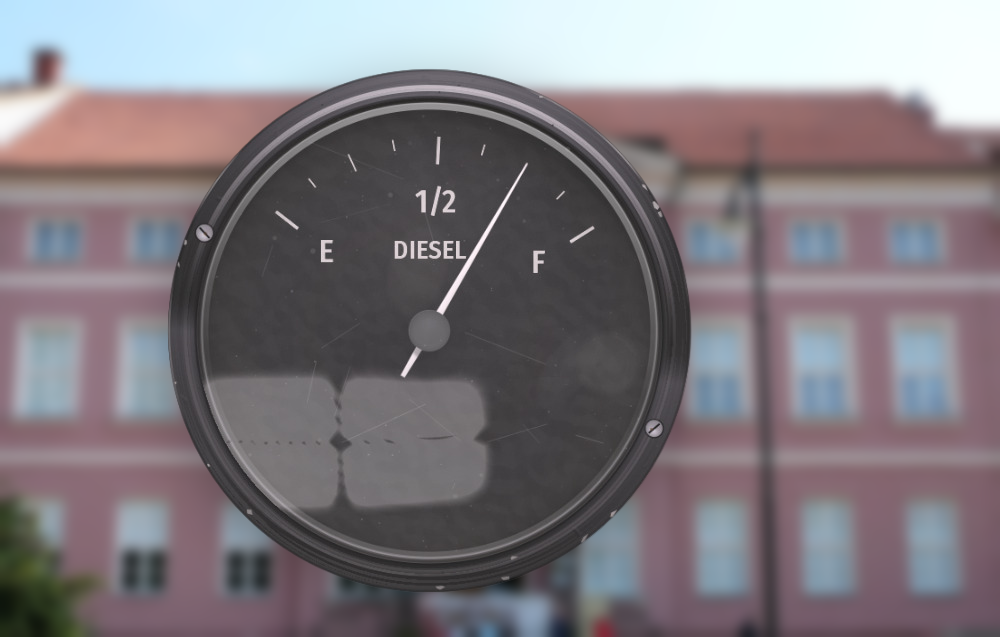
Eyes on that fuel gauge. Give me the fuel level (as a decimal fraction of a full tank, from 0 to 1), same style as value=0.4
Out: value=0.75
